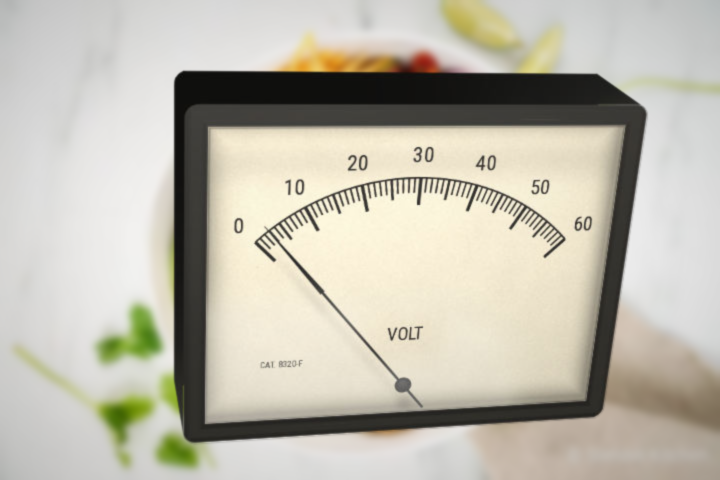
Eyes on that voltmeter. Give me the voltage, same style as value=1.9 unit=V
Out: value=3 unit=V
